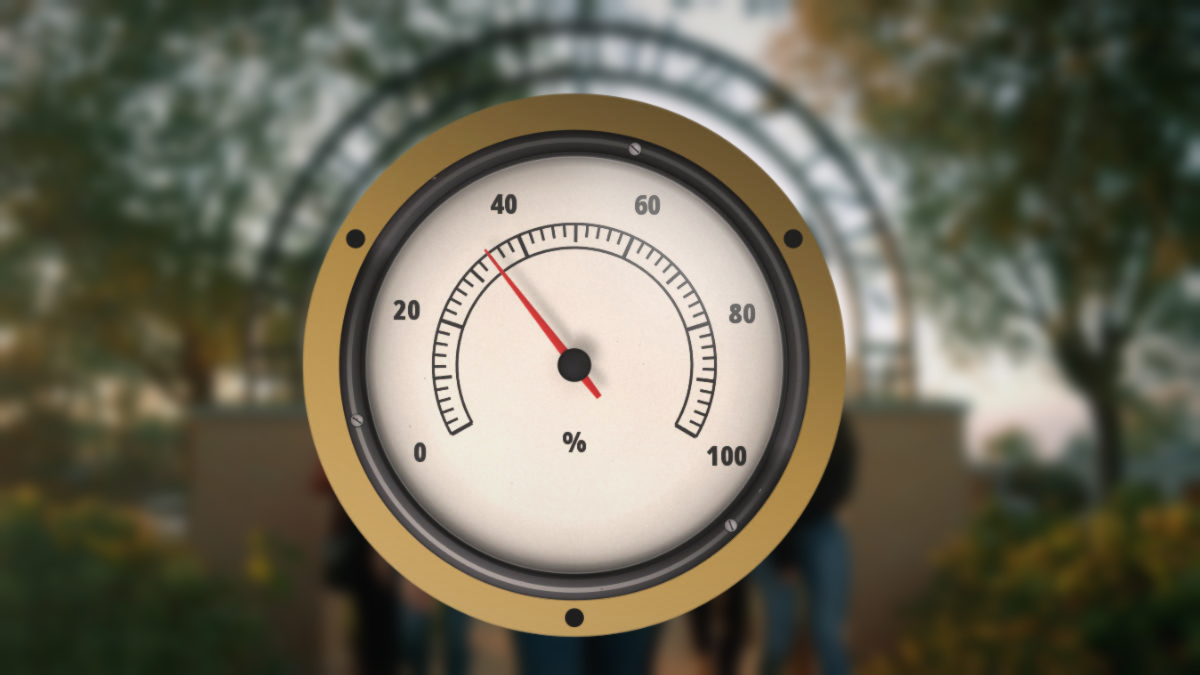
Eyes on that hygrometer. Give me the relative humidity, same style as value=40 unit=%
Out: value=34 unit=%
